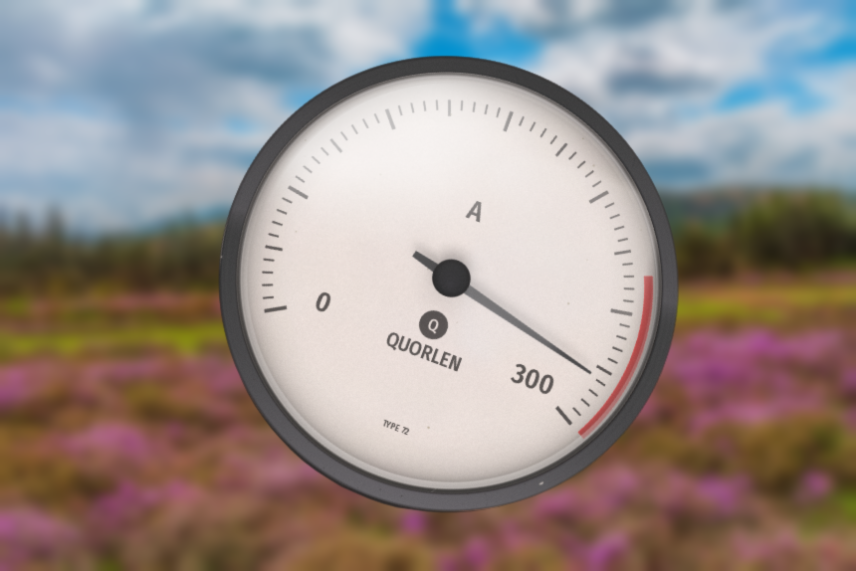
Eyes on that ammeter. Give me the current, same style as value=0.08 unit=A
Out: value=280 unit=A
